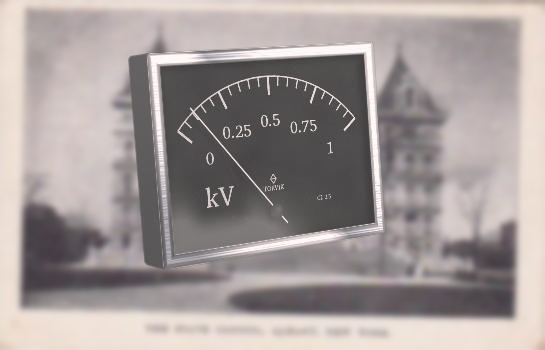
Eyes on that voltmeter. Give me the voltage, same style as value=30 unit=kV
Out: value=0.1 unit=kV
